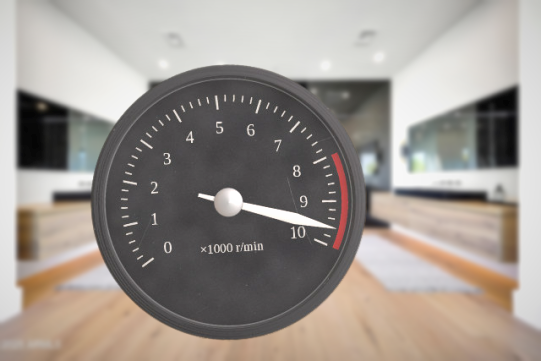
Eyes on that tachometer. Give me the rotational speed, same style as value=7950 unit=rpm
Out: value=9600 unit=rpm
